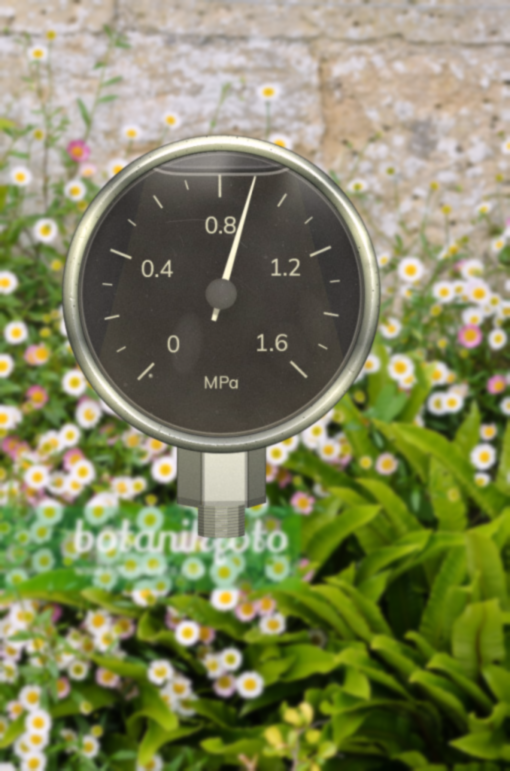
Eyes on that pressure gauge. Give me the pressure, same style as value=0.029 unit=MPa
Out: value=0.9 unit=MPa
